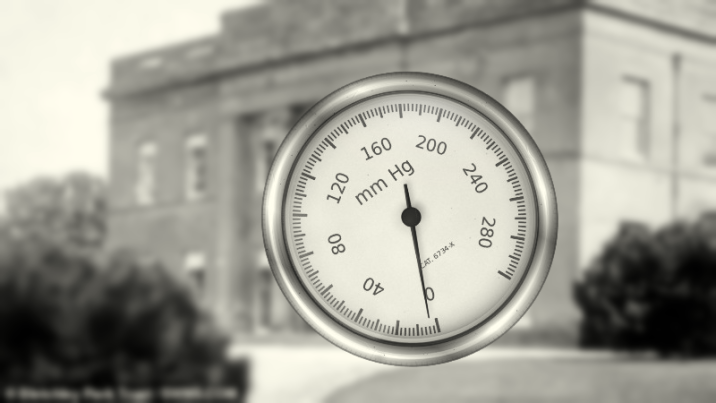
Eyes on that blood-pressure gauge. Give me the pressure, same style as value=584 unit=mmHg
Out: value=4 unit=mmHg
